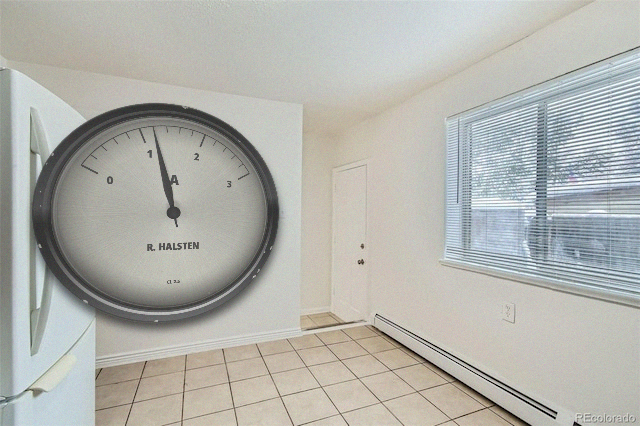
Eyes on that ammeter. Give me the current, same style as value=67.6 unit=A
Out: value=1.2 unit=A
